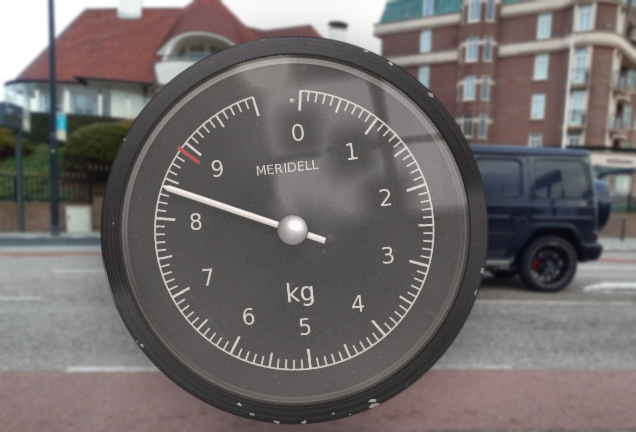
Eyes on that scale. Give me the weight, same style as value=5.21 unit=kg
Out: value=8.4 unit=kg
